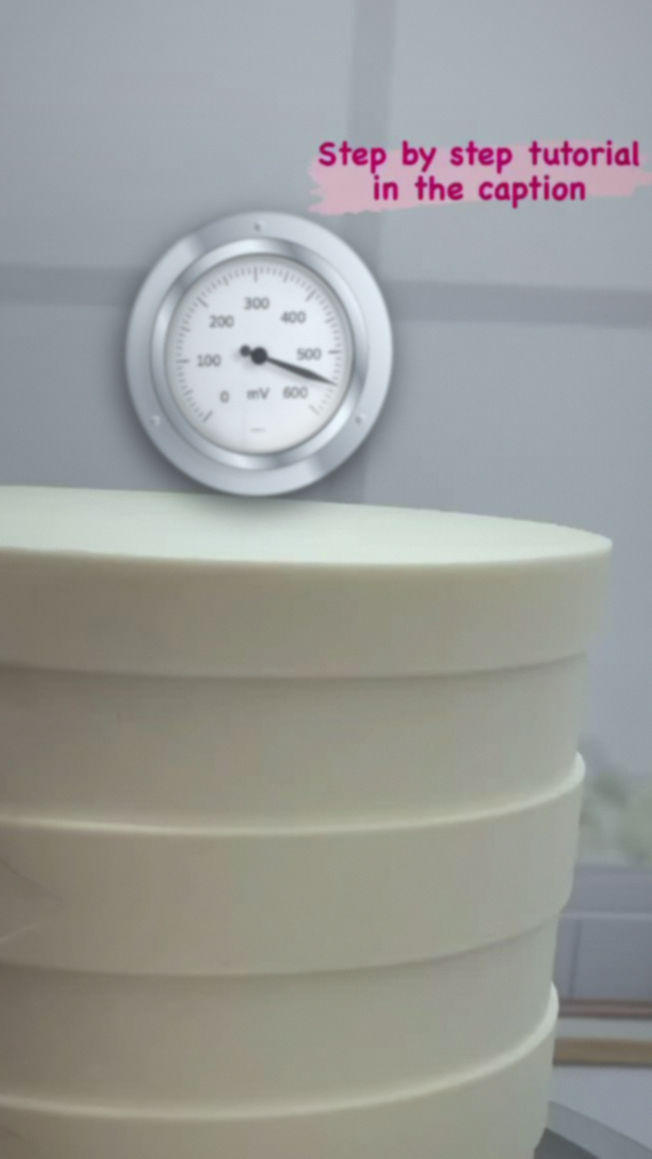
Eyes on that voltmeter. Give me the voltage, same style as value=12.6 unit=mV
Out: value=550 unit=mV
